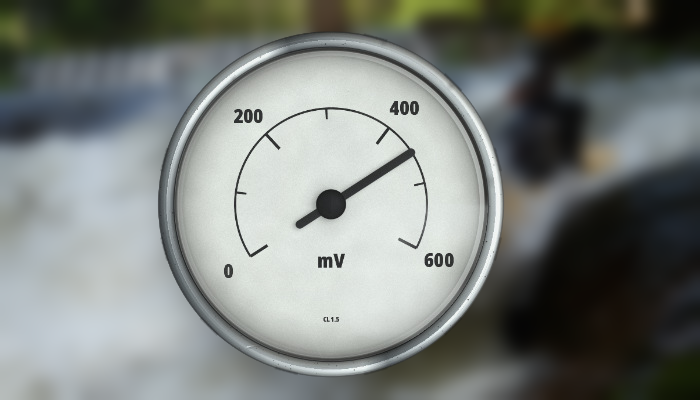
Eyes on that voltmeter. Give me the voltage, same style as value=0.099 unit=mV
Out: value=450 unit=mV
